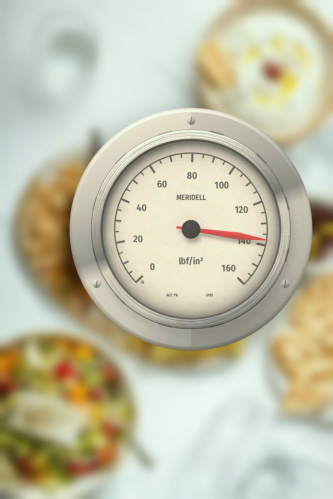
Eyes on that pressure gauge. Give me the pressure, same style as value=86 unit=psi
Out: value=137.5 unit=psi
